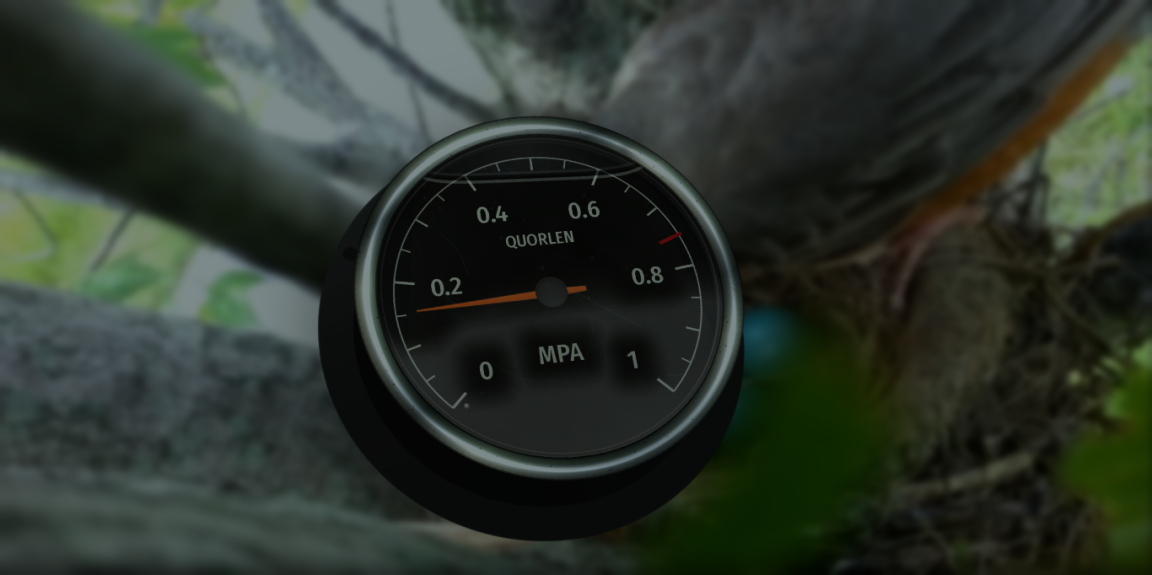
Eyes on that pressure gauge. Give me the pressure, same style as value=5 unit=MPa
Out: value=0.15 unit=MPa
